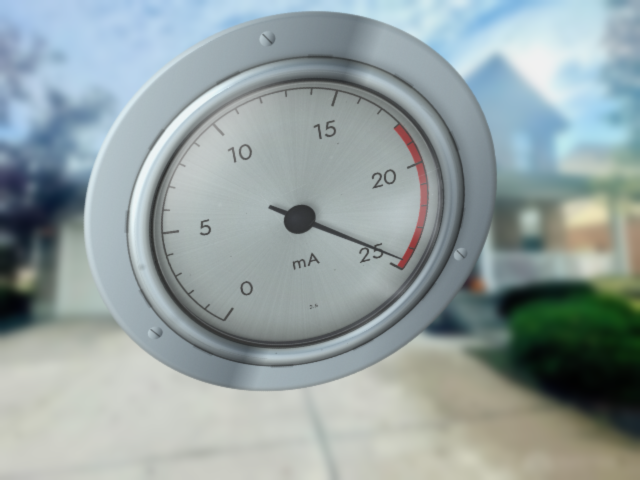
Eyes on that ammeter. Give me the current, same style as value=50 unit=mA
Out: value=24.5 unit=mA
